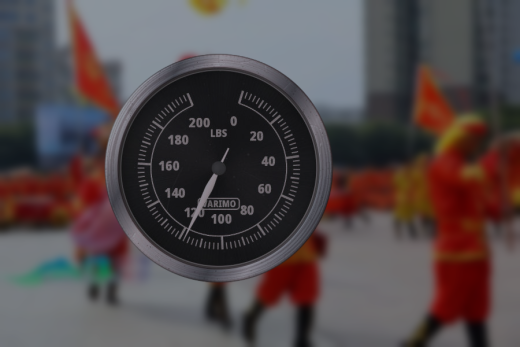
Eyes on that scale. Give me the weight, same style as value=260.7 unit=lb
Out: value=118 unit=lb
